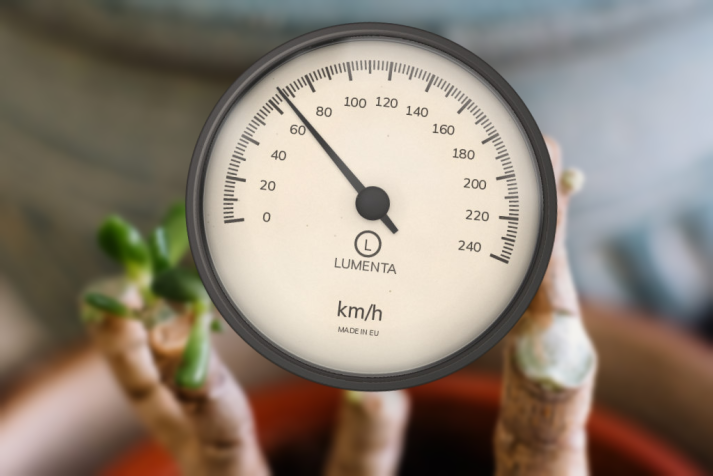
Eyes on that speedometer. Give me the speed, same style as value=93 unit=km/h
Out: value=66 unit=km/h
